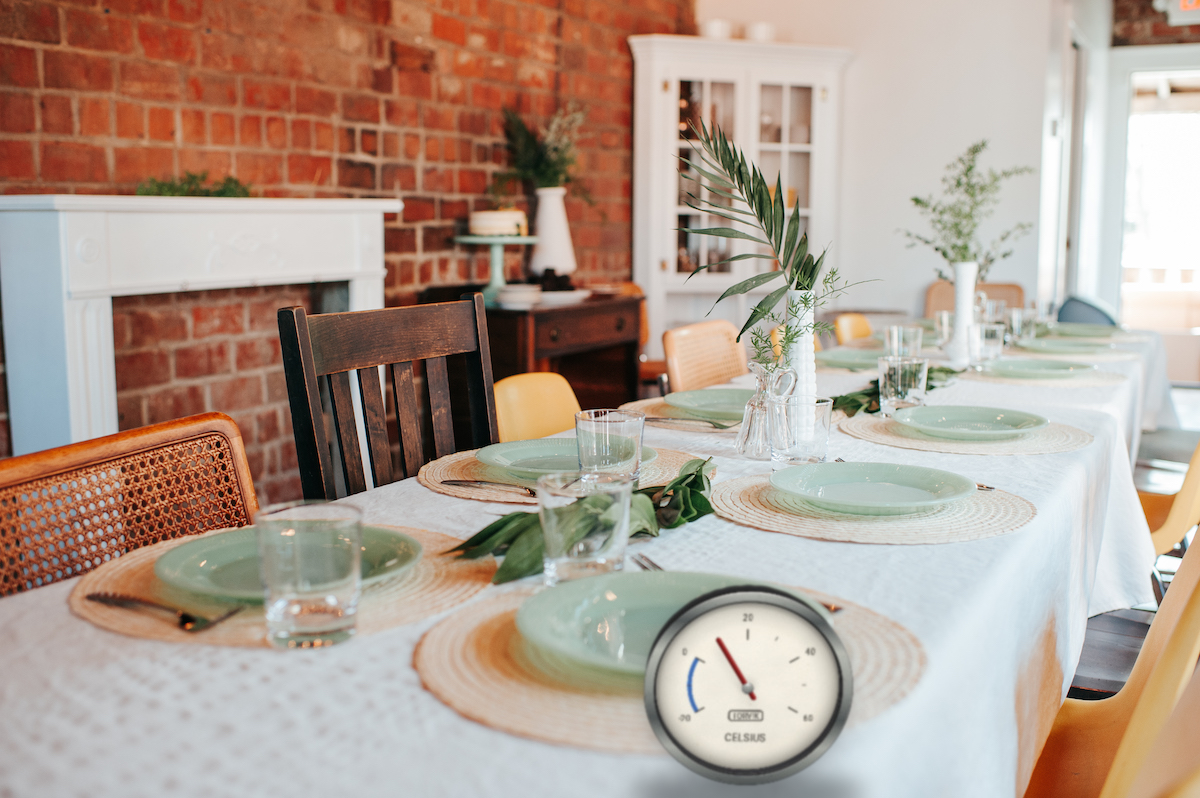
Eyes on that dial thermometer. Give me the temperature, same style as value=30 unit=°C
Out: value=10 unit=°C
